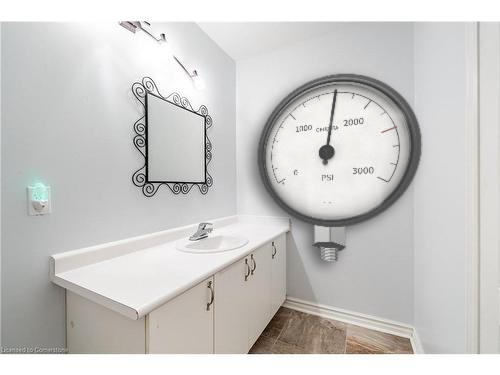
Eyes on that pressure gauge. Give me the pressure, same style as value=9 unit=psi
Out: value=1600 unit=psi
